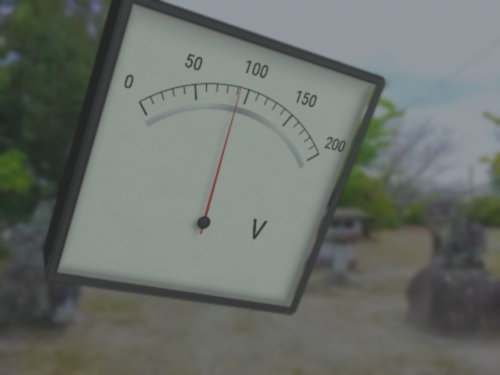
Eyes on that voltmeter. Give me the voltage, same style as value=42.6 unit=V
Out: value=90 unit=V
